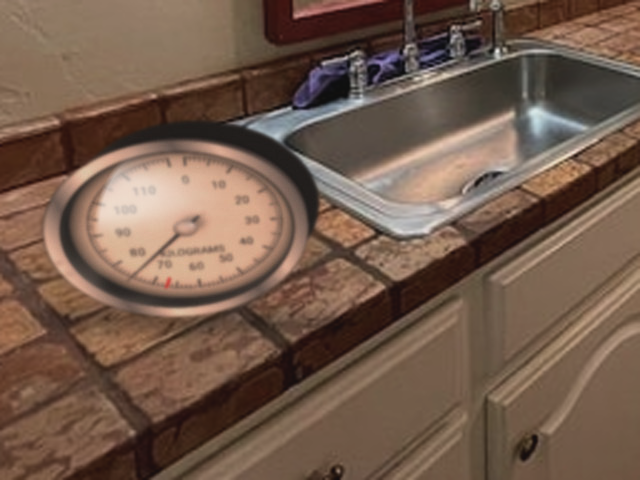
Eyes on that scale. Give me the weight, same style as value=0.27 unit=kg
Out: value=75 unit=kg
